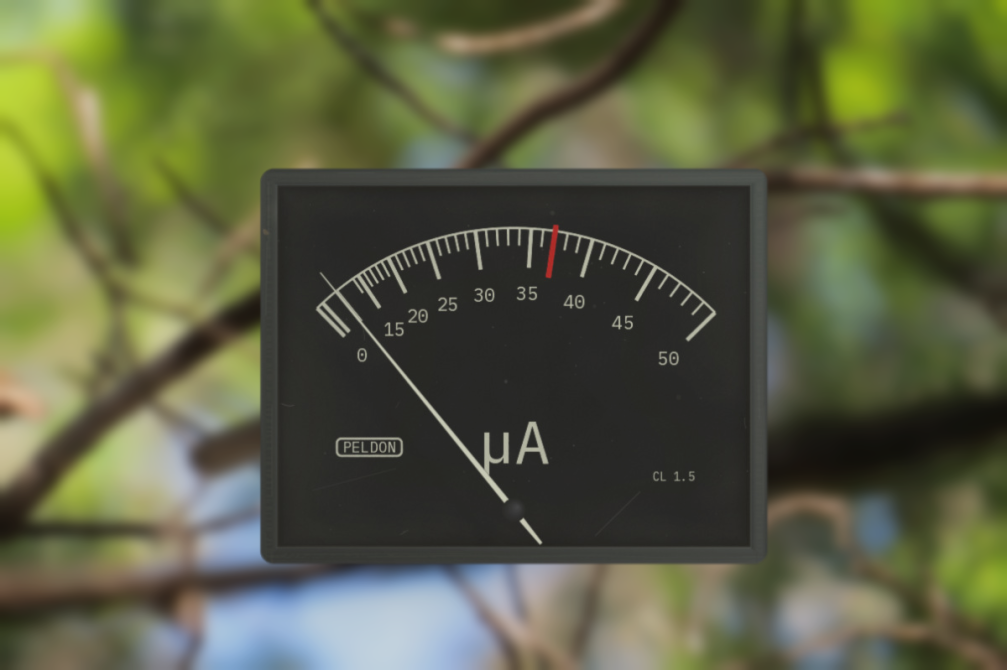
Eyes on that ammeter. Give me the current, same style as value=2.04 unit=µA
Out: value=10 unit=µA
